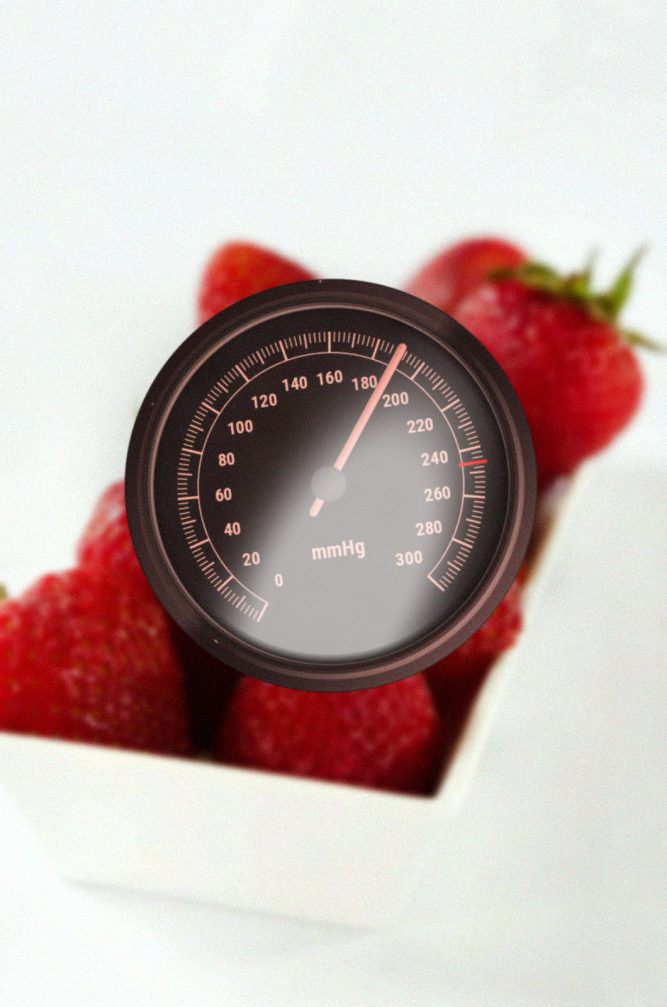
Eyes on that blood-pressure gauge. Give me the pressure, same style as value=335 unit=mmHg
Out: value=190 unit=mmHg
